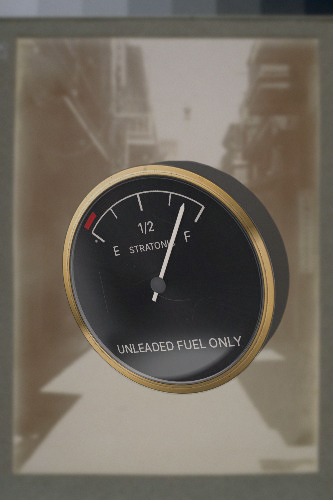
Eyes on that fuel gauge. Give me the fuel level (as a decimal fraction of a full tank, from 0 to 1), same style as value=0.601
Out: value=0.875
